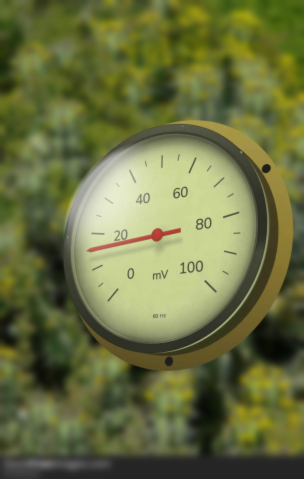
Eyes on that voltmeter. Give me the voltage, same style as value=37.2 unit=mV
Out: value=15 unit=mV
